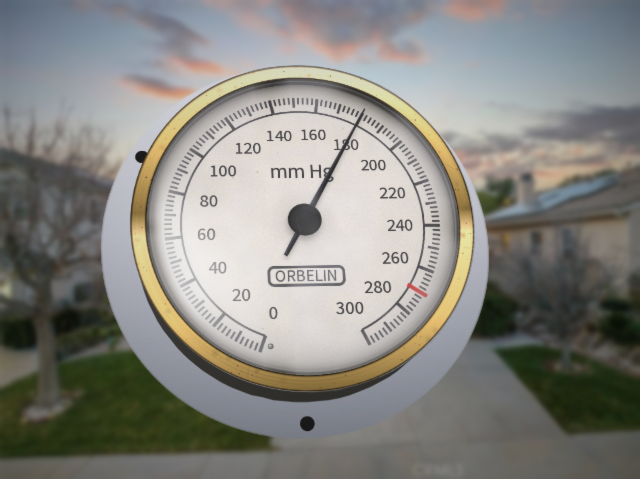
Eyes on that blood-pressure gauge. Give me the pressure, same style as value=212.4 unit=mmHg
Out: value=180 unit=mmHg
